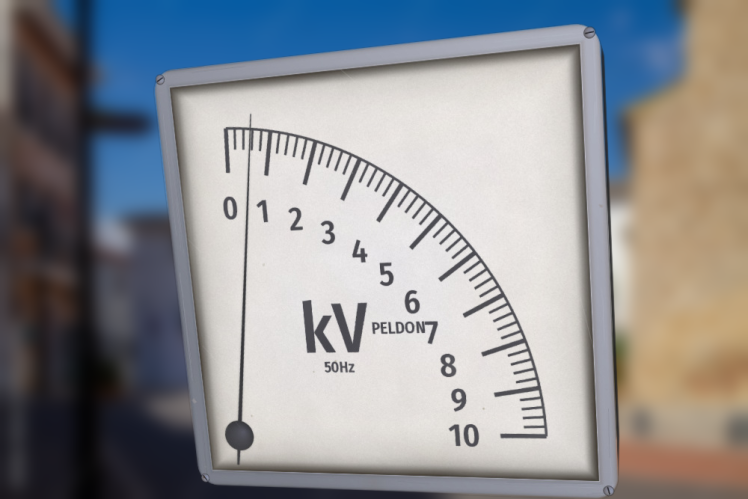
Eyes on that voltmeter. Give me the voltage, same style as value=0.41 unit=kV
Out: value=0.6 unit=kV
